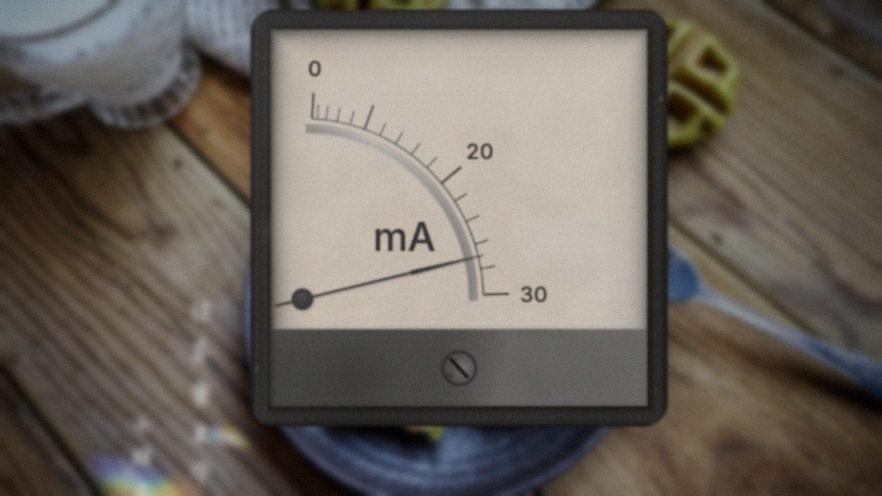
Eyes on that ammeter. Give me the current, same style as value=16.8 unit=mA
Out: value=27 unit=mA
